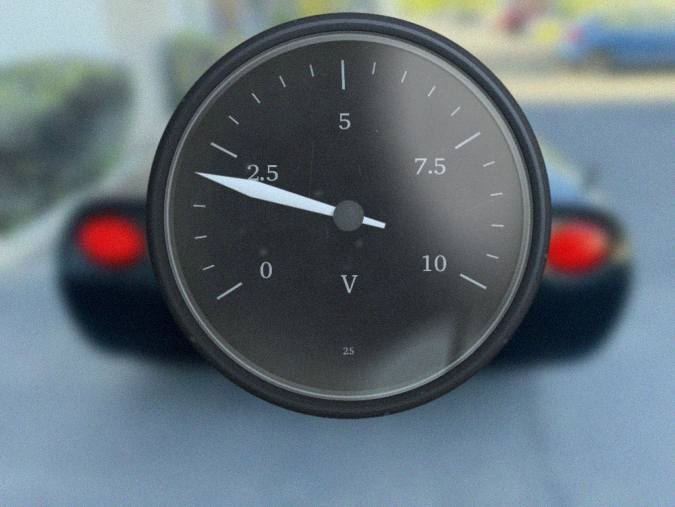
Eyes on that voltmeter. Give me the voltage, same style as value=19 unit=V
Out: value=2 unit=V
